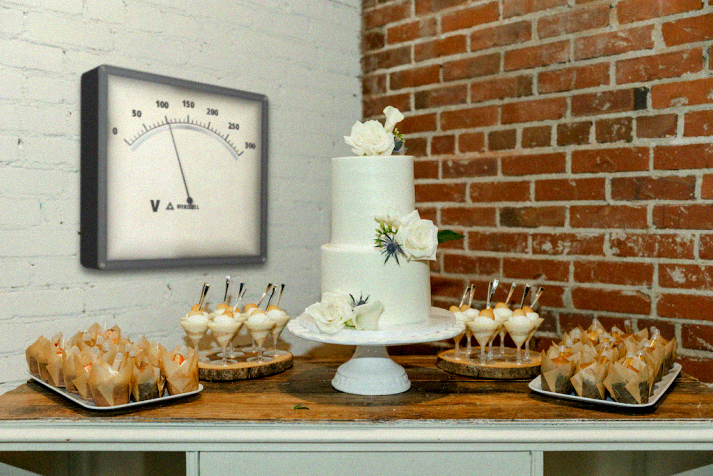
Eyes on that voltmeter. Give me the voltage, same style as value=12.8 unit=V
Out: value=100 unit=V
